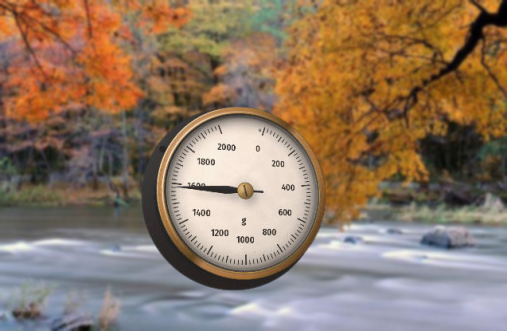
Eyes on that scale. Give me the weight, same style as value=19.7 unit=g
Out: value=1580 unit=g
